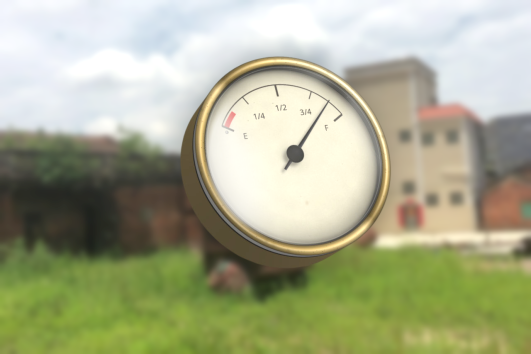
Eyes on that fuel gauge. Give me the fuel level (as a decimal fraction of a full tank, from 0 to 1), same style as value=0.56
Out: value=0.875
